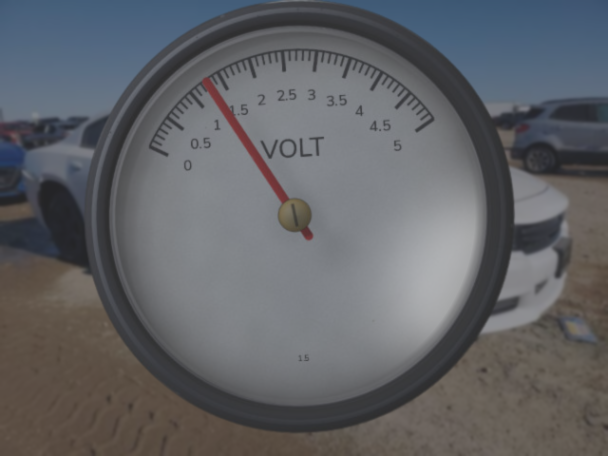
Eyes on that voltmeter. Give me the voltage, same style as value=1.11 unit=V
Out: value=1.3 unit=V
